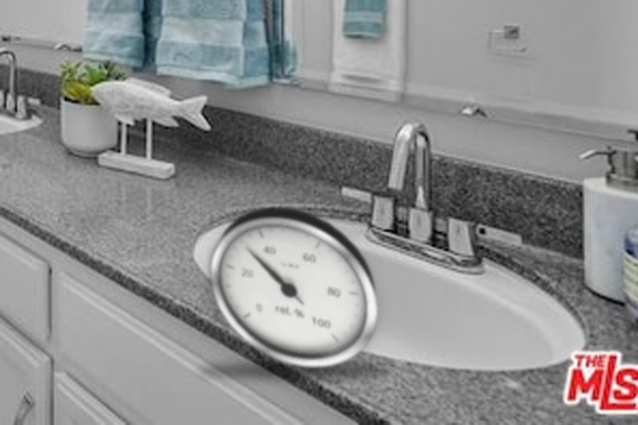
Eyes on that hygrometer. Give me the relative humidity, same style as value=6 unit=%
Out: value=32 unit=%
